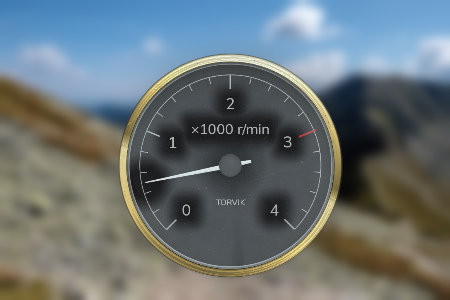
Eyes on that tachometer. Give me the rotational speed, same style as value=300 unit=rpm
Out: value=500 unit=rpm
